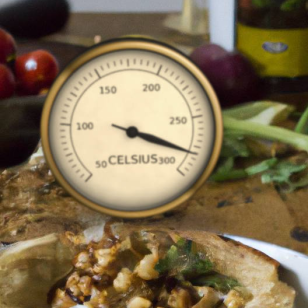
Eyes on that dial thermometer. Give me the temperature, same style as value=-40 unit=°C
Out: value=280 unit=°C
